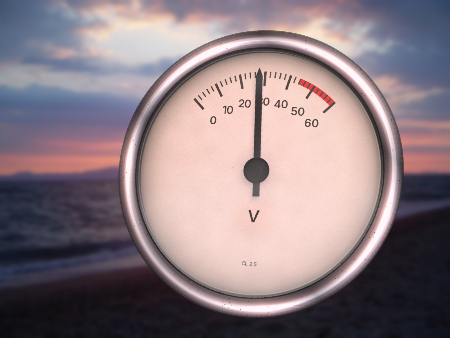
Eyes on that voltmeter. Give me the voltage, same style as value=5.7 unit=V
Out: value=28 unit=V
